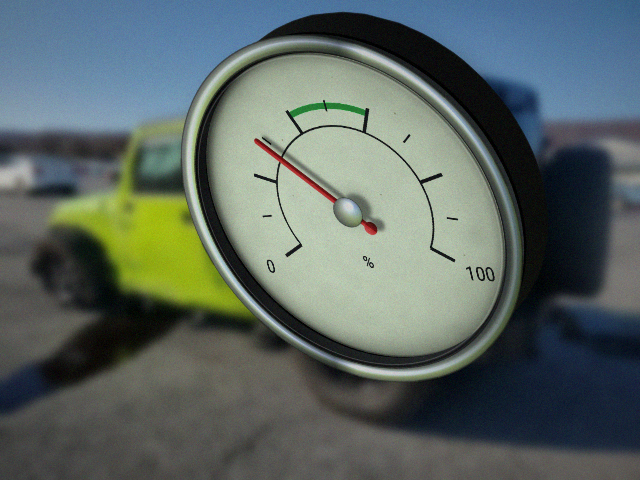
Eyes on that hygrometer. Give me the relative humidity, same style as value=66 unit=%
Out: value=30 unit=%
